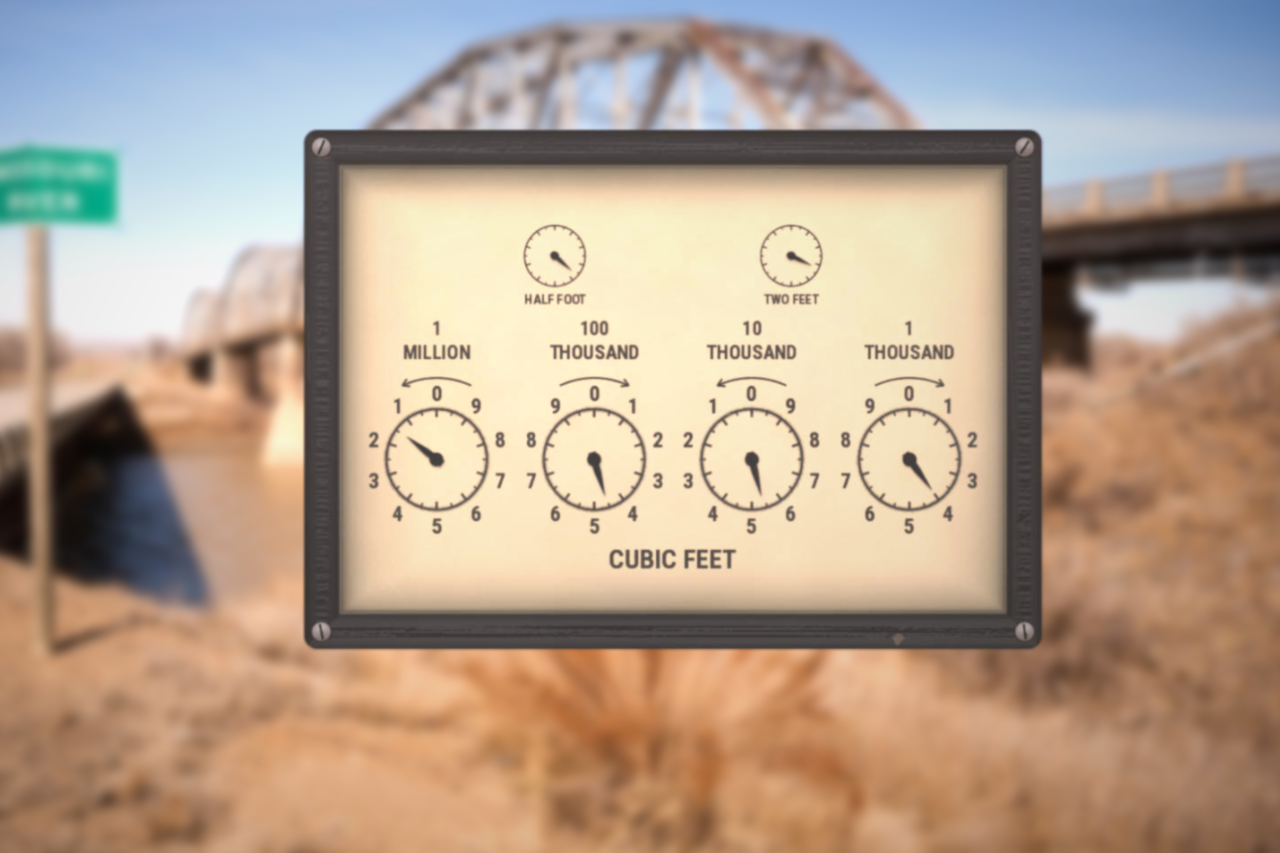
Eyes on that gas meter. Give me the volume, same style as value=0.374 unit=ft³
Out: value=145400 unit=ft³
